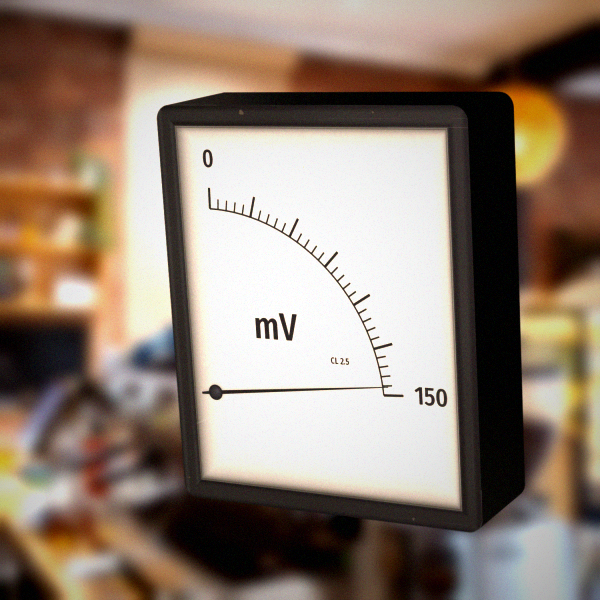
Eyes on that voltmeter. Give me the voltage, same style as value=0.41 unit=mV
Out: value=145 unit=mV
